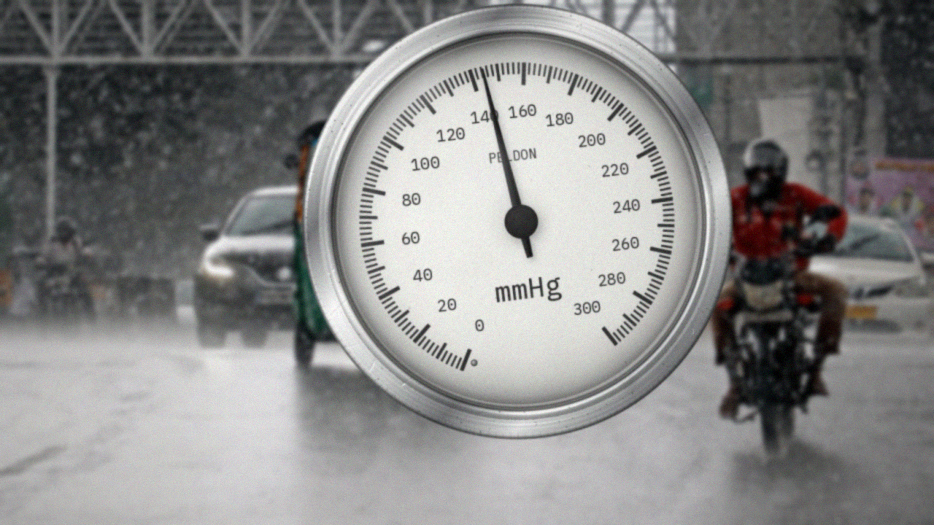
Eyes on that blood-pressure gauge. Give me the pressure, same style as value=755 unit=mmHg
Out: value=144 unit=mmHg
